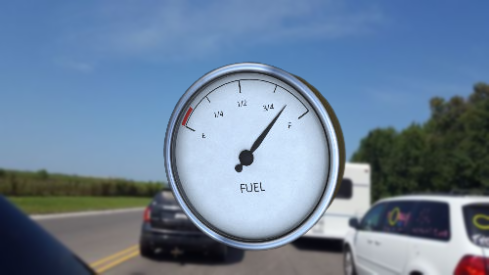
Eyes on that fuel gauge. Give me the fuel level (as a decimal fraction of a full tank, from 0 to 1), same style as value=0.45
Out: value=0.875
